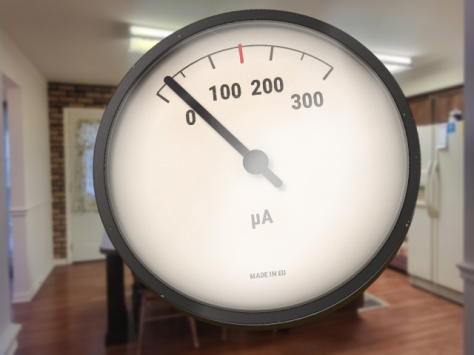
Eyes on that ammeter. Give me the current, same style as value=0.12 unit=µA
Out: value=25 unit=µA
